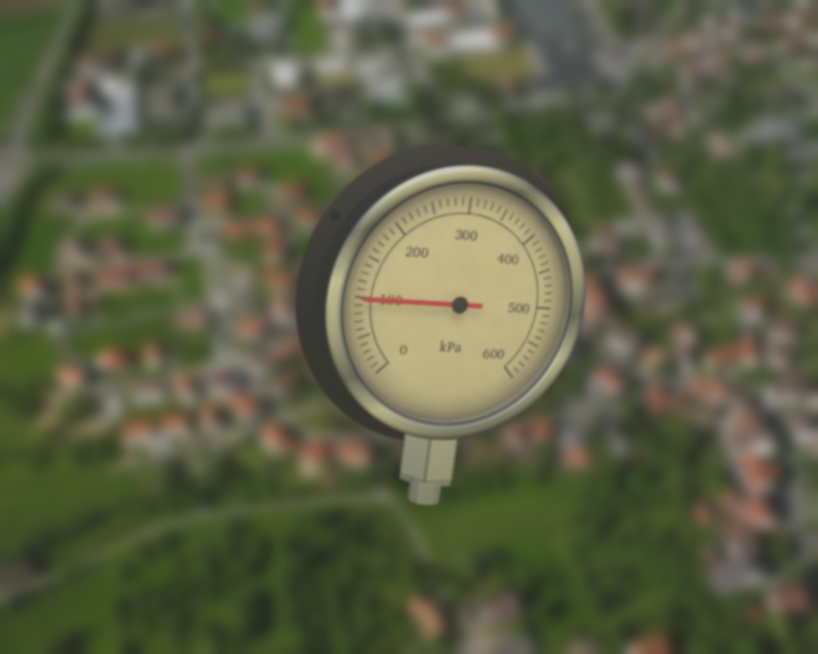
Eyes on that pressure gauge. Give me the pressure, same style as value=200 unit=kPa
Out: value=100 unit=kPa
